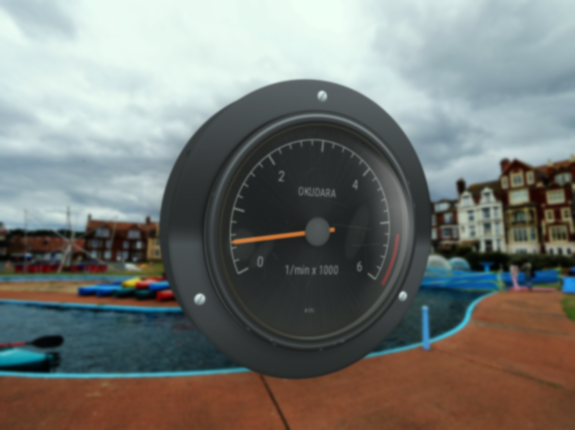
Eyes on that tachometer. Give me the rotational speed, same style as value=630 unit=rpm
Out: value=500 unit=rpm
